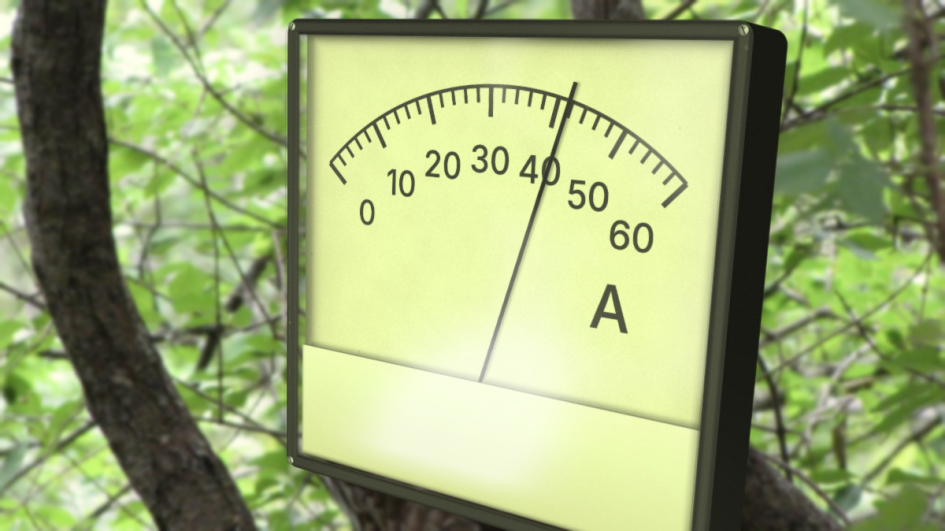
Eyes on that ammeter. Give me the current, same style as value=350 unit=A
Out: value=42 unit=A
